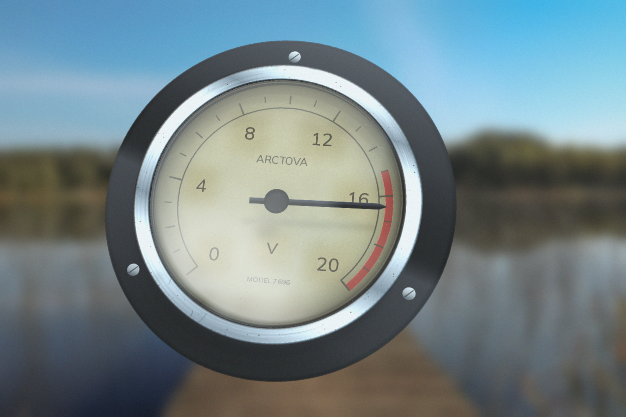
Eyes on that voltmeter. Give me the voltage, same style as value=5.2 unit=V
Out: value=16.5 unit=V
